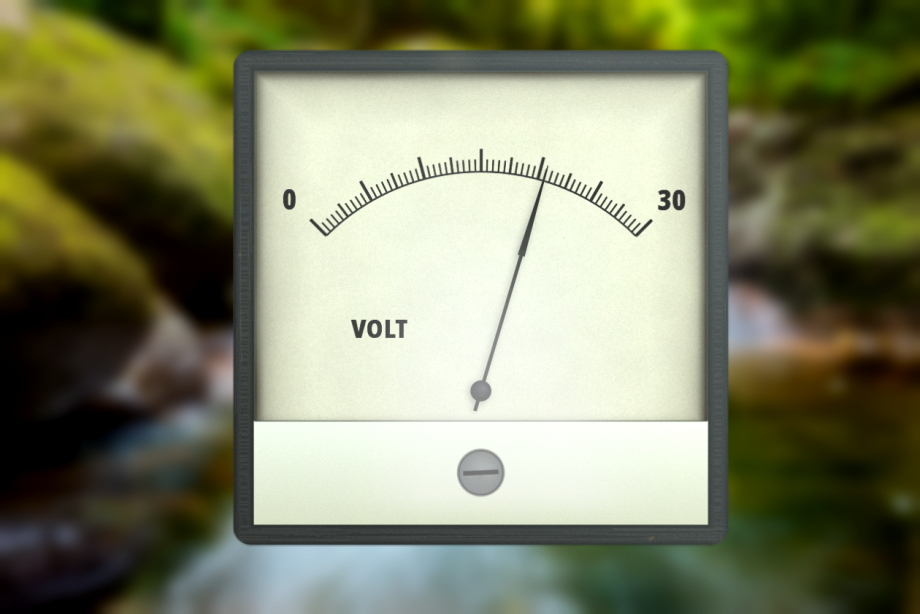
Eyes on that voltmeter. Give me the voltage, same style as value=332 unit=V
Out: value=20.5 unit=V
